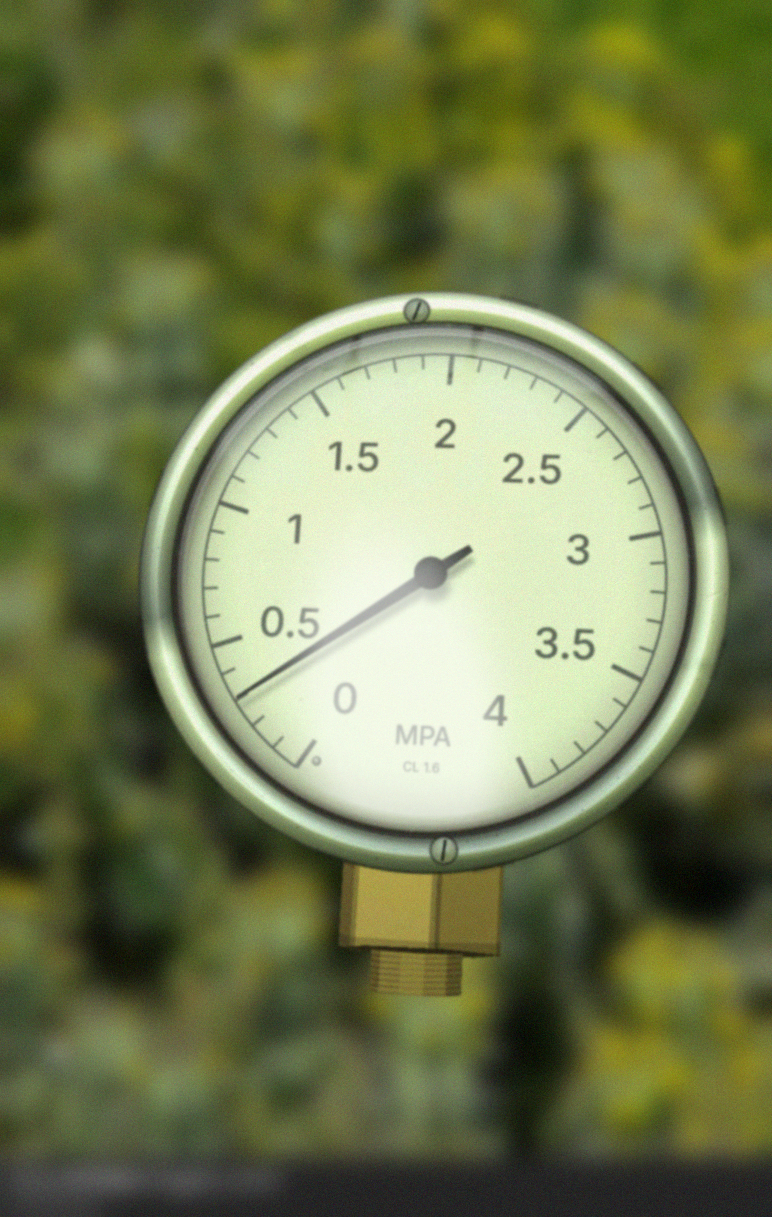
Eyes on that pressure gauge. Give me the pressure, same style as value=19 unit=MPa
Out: value=0.3 unit=MPa
